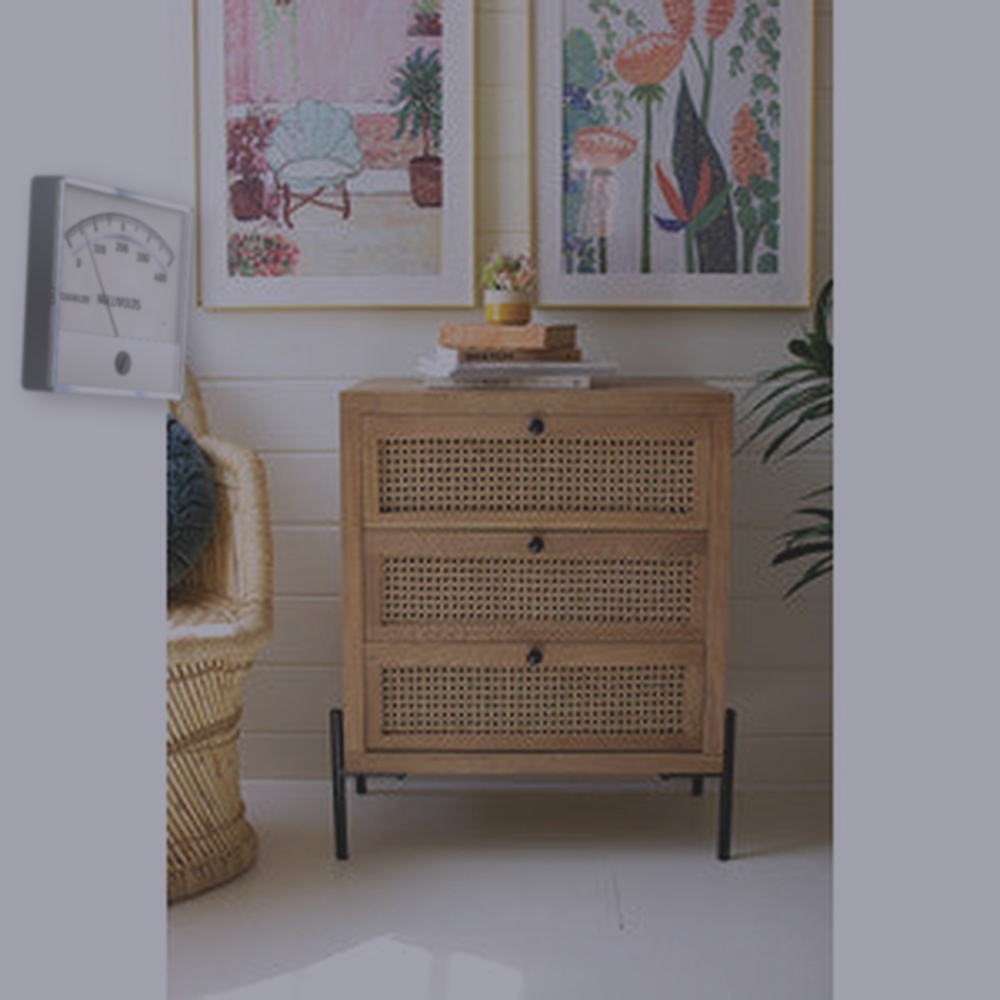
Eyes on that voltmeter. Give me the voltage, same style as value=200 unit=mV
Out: value=50 unit=mV
